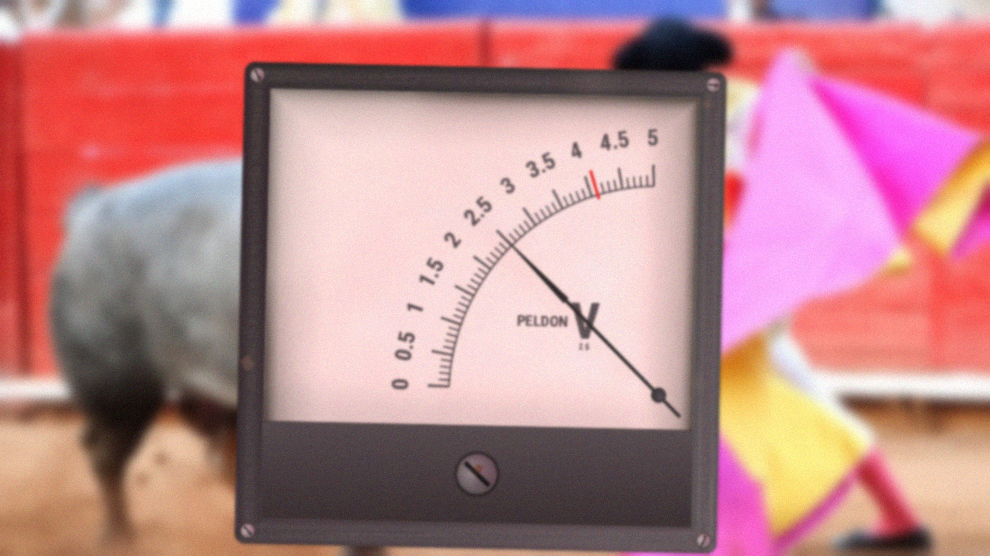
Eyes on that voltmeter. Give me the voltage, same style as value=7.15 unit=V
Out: value=2.5 unit=V
